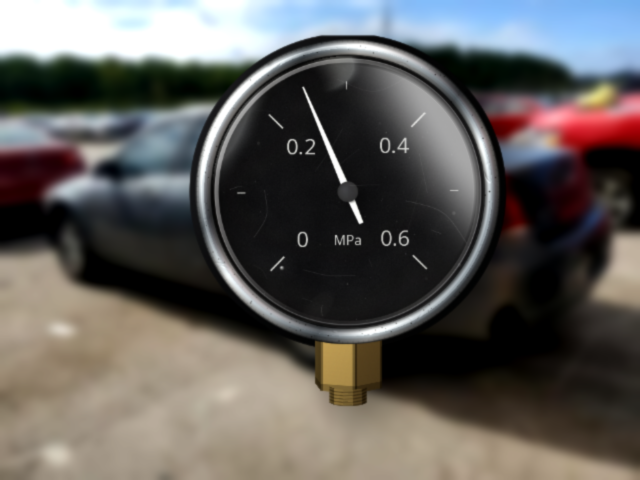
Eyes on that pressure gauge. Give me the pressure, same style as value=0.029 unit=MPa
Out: value=0.25 unit=MPa
